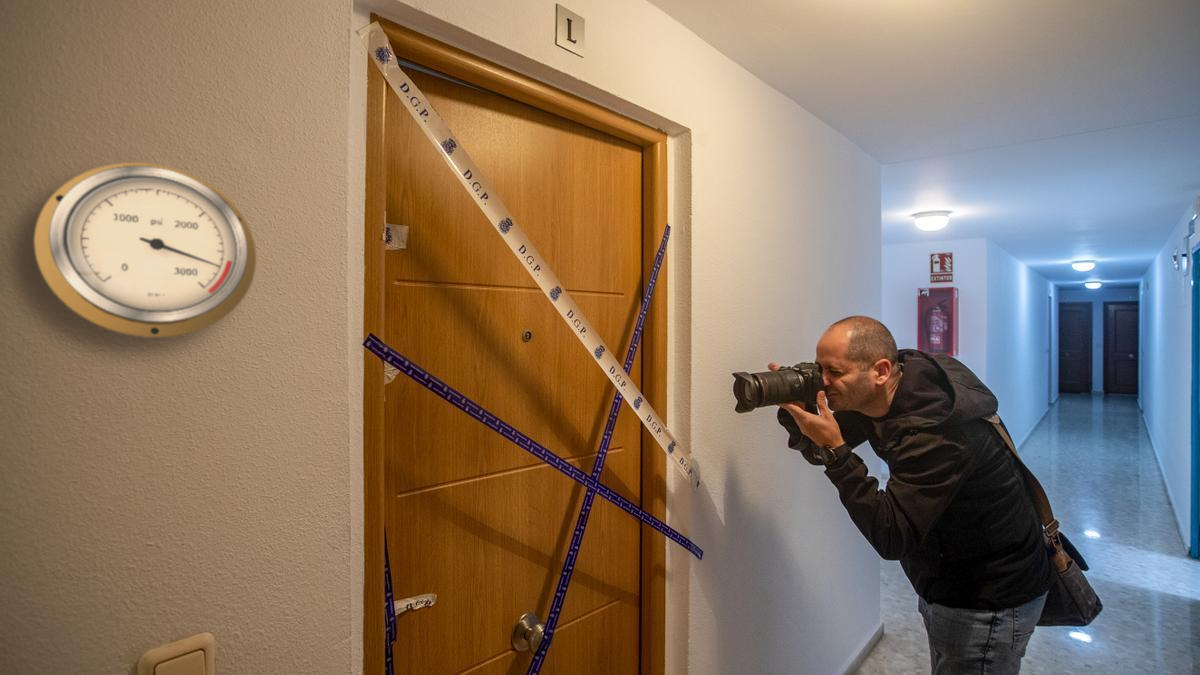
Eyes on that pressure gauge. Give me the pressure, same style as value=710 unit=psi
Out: value=2700 unit=psi
